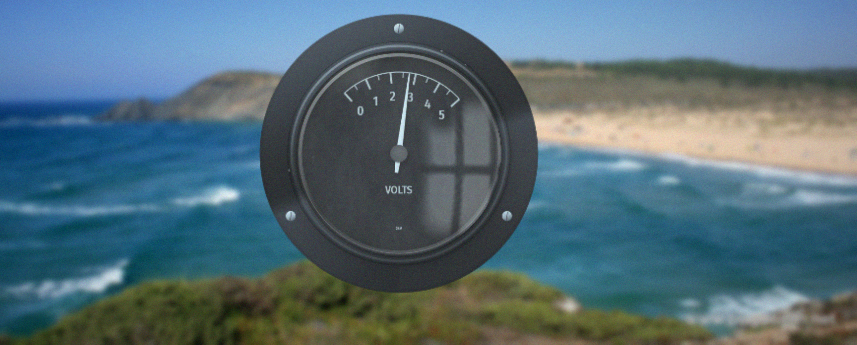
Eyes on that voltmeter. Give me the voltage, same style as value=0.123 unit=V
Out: value=2.75 unit=V
